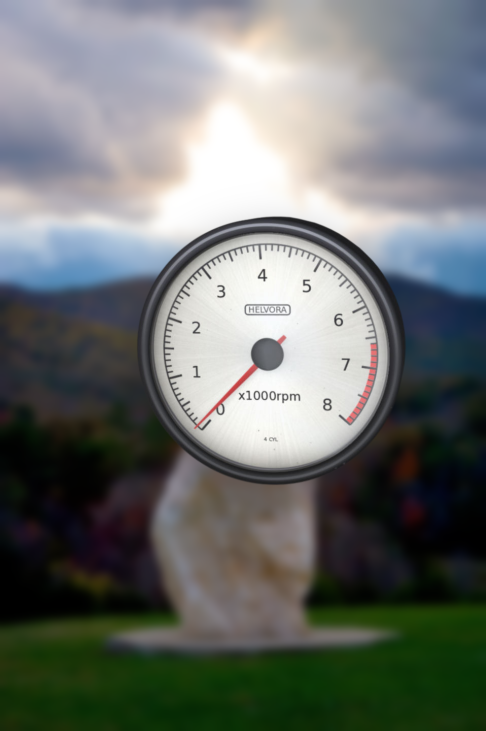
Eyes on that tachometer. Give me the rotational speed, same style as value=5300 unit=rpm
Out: value=100 unit=rpm
